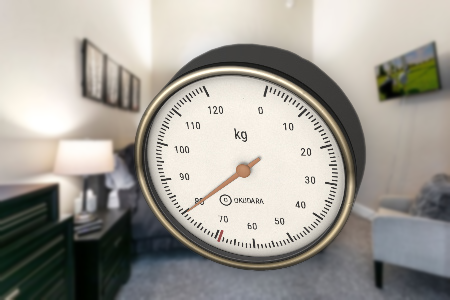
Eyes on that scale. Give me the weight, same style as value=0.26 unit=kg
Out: value=80 unit=kg
